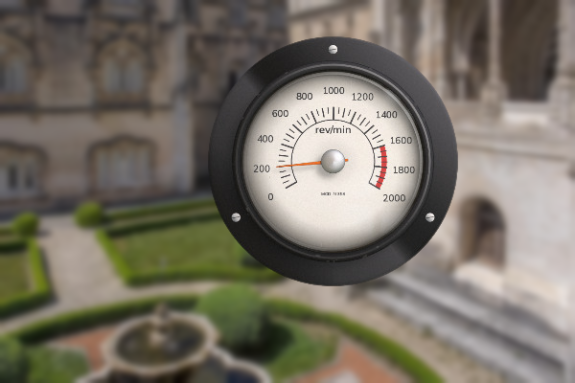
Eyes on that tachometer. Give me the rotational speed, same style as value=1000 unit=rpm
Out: value=200 unit=rpm
